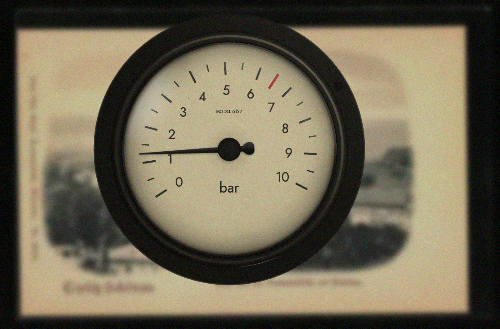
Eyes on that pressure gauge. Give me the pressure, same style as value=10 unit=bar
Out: value=1.25 unit=bar
